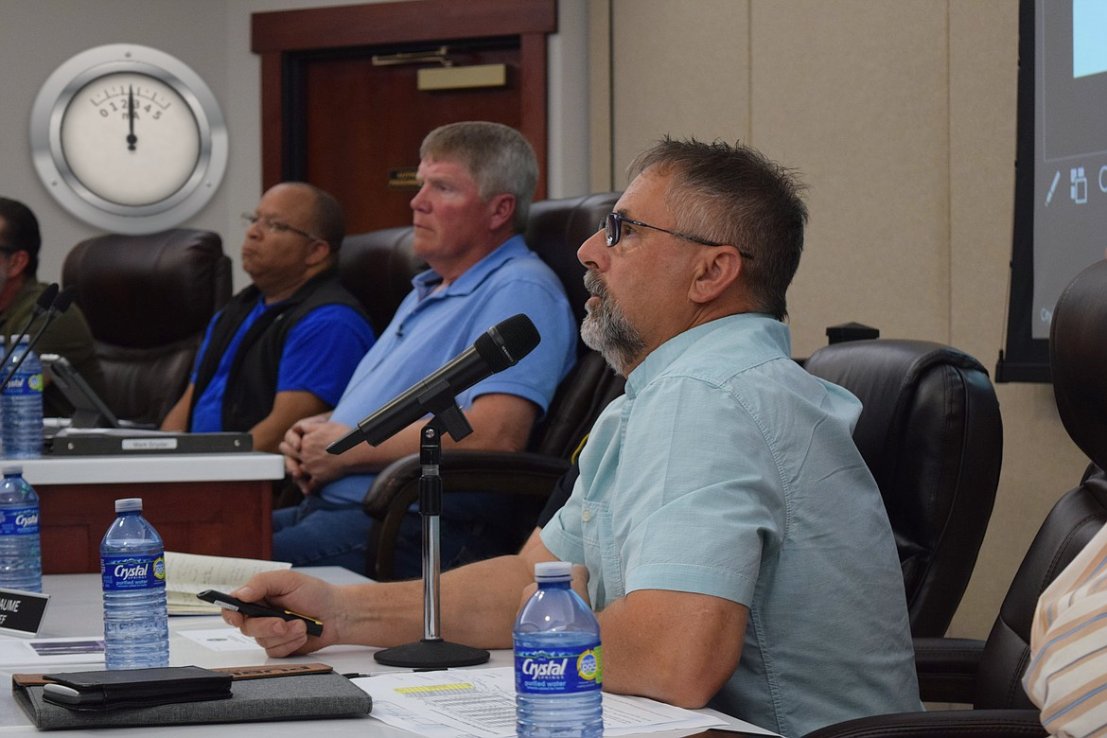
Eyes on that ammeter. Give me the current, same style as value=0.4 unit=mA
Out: value=2.5 unit=mA
